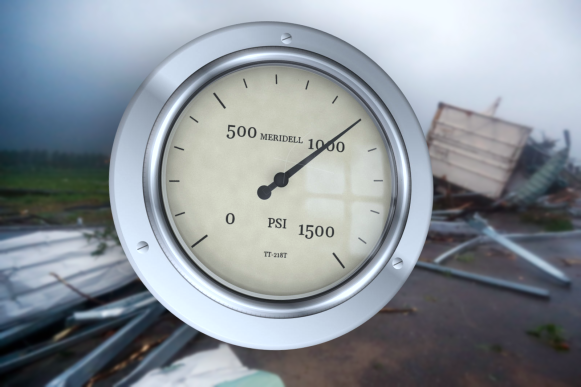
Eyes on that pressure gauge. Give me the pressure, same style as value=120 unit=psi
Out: value=1000 unit=psi
